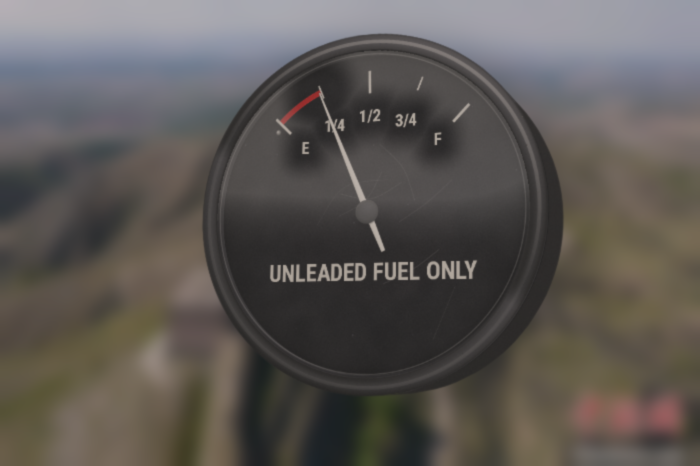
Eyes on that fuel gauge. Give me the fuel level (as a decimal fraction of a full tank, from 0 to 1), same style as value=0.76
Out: value=0.25
